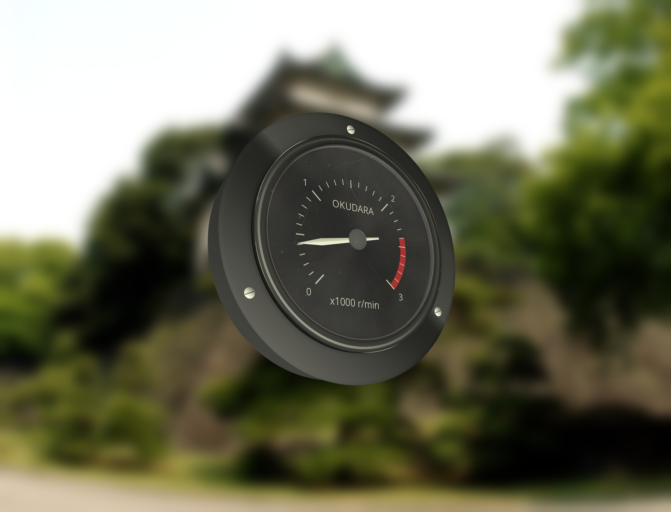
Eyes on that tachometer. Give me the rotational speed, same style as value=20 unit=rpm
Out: value=400 unit=rpm
